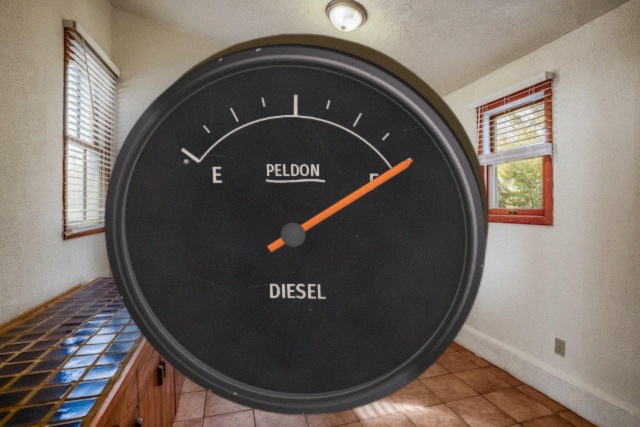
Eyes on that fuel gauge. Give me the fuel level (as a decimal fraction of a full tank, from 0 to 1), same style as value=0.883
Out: value=1
